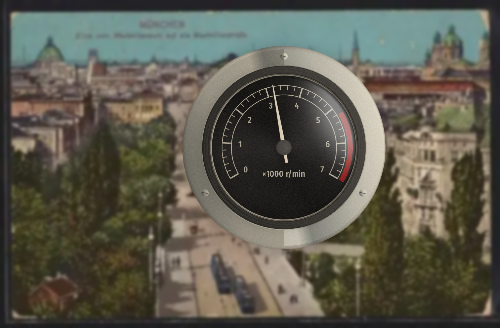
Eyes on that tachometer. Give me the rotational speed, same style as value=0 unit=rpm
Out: value=3200 unit=rpm
